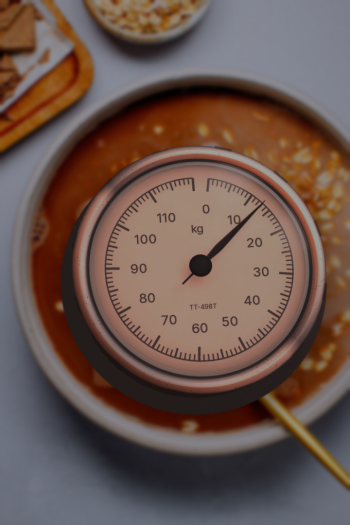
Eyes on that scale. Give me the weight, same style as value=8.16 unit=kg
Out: value=13 unit=kg
